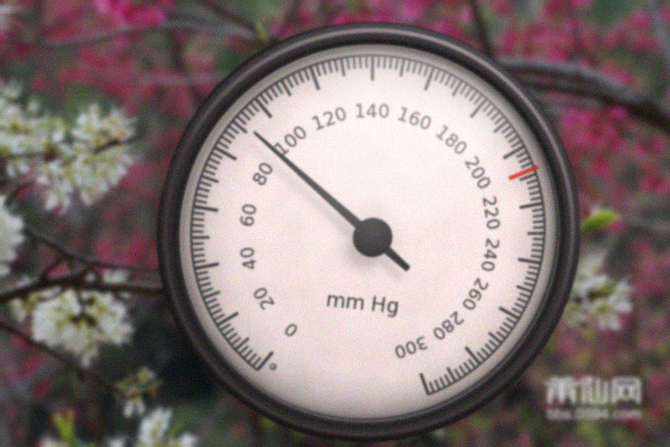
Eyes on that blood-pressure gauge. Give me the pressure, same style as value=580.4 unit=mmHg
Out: value=92 unit=mmHg
